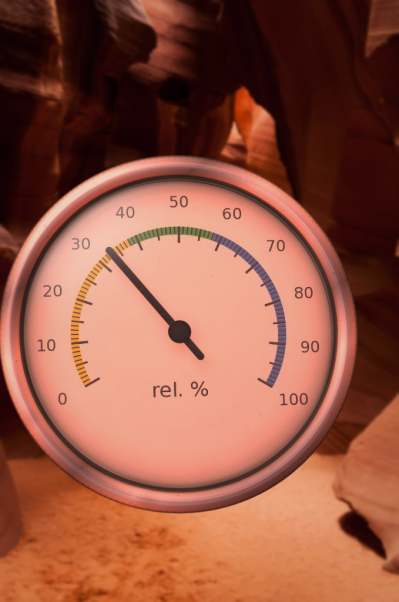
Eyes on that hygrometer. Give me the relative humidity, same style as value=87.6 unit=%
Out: value=33 unit=%
